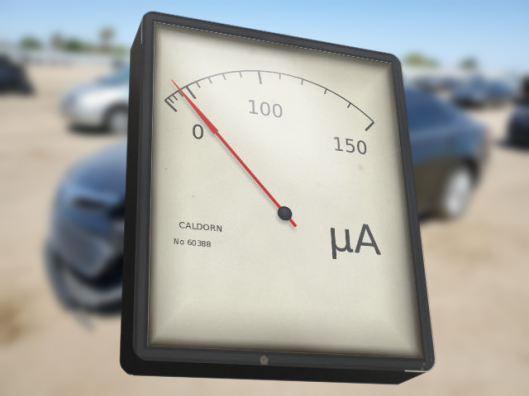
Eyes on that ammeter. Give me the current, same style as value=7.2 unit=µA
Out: value=40 unit=µA
